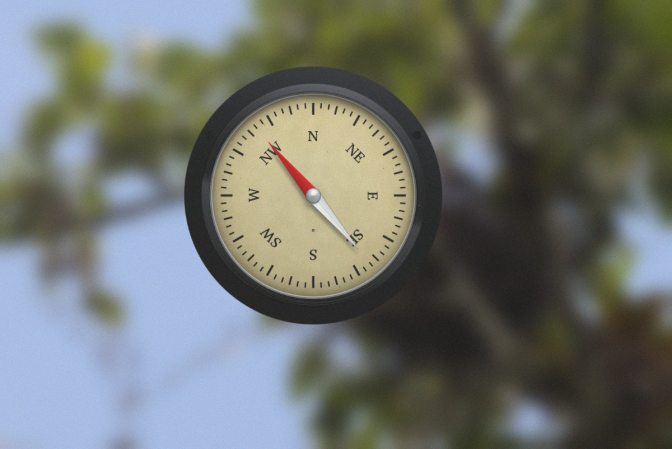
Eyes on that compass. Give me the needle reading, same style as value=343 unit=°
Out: value=320 unit=°
